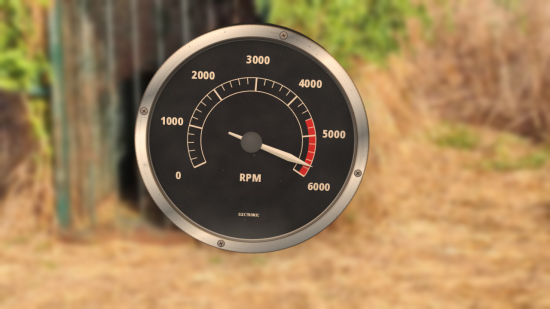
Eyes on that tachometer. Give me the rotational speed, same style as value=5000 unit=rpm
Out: value=5700 unit=rpm
